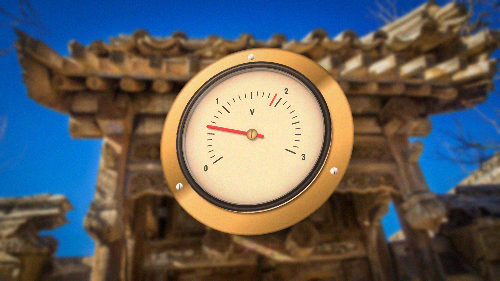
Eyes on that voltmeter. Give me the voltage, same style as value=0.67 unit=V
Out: value=0.6 unit=V
